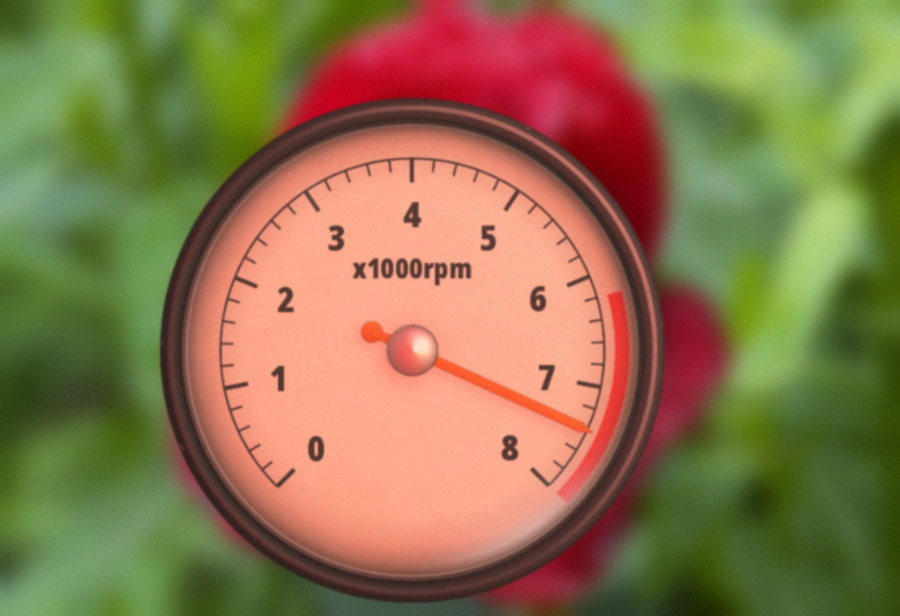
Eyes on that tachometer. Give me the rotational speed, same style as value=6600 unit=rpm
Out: value=7400 unit=rpm
